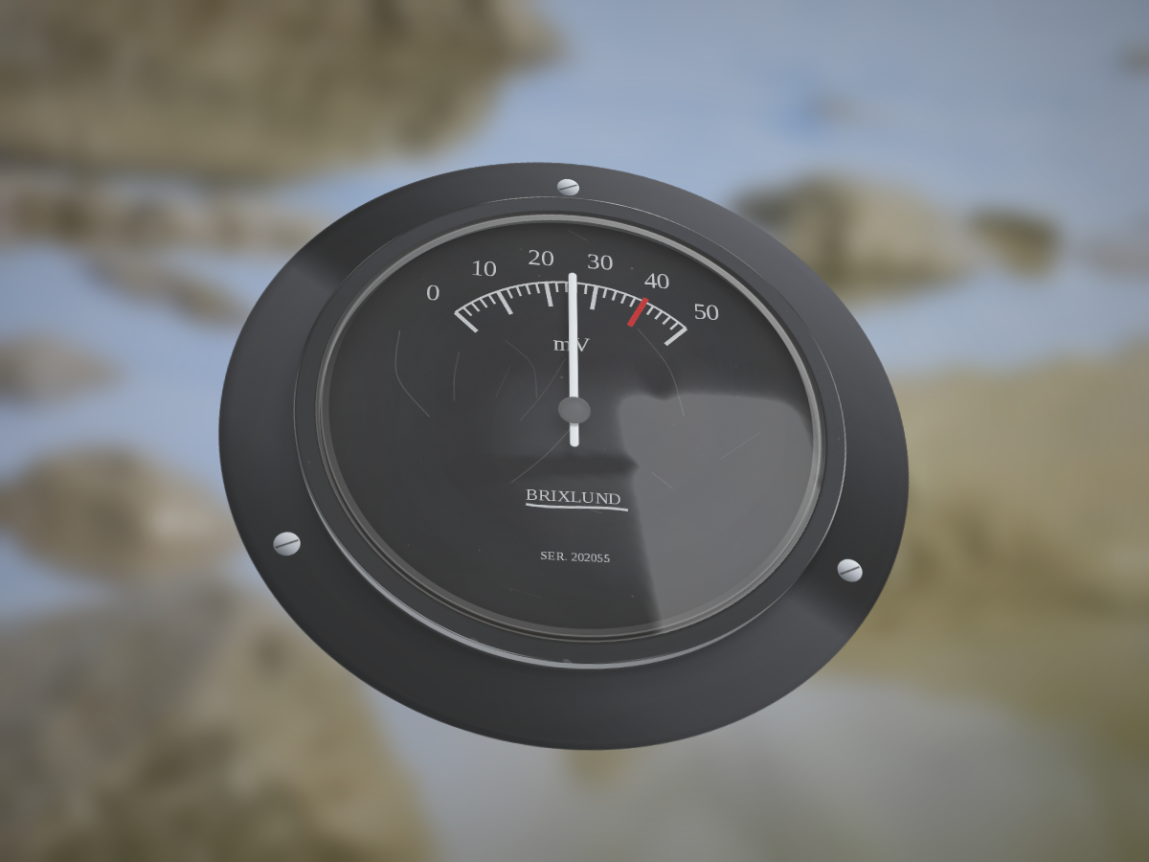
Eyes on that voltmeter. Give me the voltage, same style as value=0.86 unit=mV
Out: value=25 unit=mV
